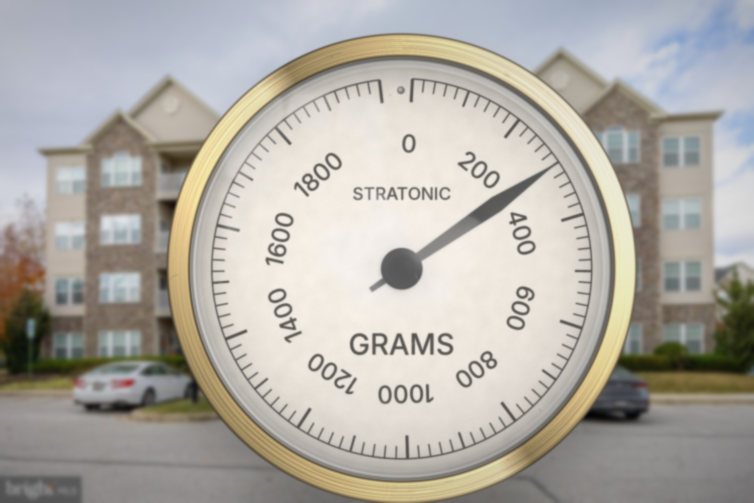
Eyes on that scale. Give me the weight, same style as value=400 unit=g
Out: value=300 unit=g
